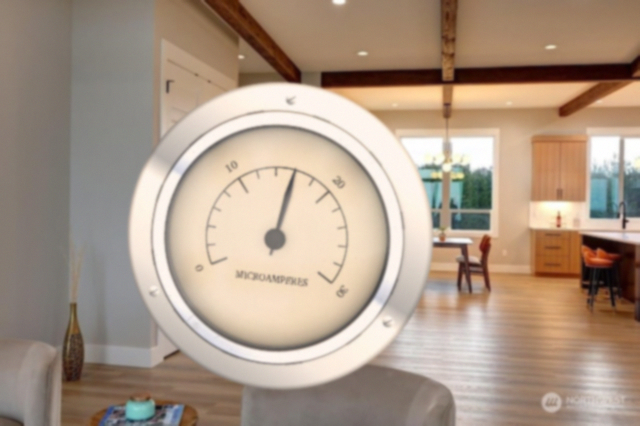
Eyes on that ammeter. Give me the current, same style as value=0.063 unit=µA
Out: value=16 unit=µA
